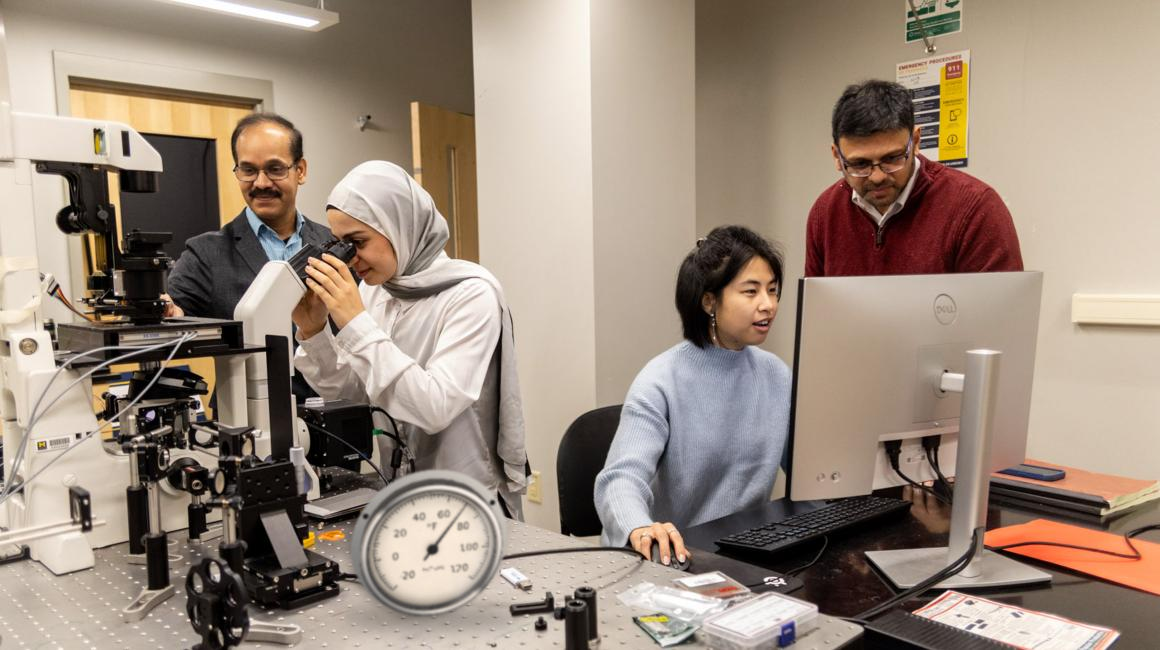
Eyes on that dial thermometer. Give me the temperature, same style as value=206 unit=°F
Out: value=70 unit=°F
